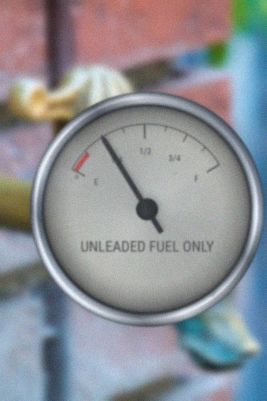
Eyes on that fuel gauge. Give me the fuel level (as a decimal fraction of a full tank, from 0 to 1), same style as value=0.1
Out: value=0.25
